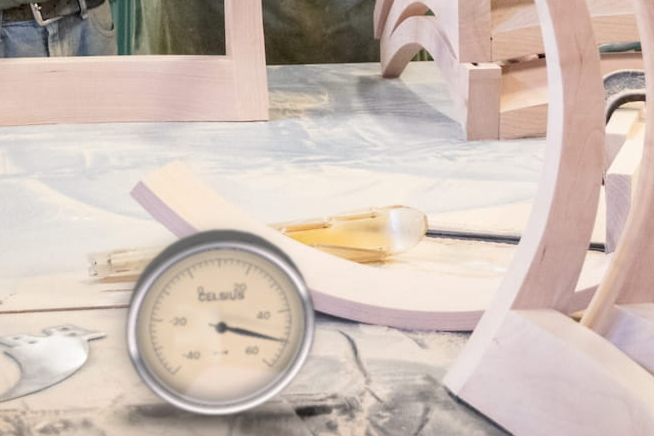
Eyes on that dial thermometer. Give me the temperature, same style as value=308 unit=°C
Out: value=50 unit=°C
